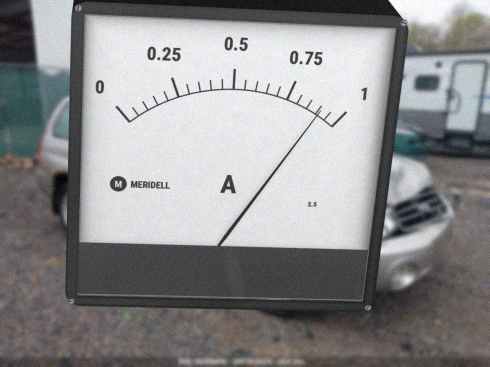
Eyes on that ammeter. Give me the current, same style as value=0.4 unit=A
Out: value=0.9 unit=A
